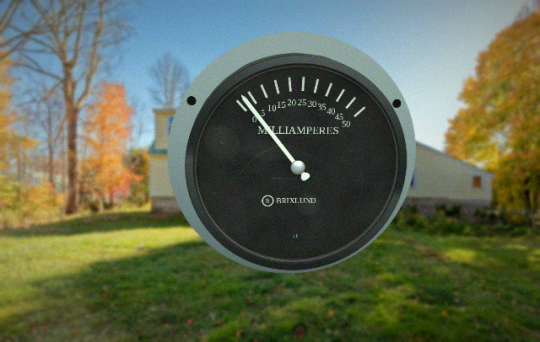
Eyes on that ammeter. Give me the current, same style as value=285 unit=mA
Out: value=2.5 unit=mA
